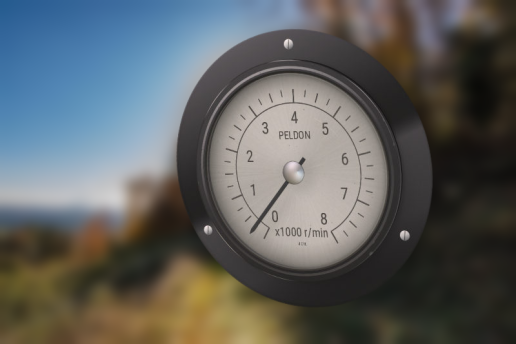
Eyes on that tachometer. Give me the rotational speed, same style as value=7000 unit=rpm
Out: value=250 unit=rpm
